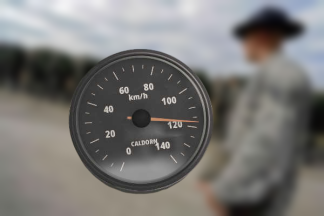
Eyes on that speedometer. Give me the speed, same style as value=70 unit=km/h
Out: value=117.5 unit=km/h
